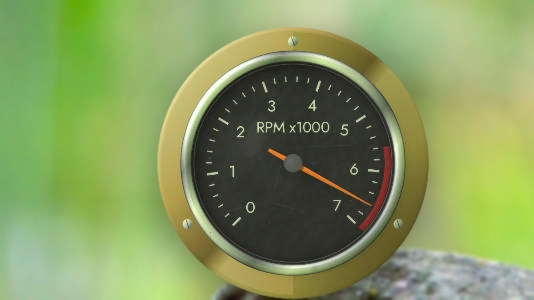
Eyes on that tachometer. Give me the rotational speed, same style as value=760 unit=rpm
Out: value=6600 unit=rpm
